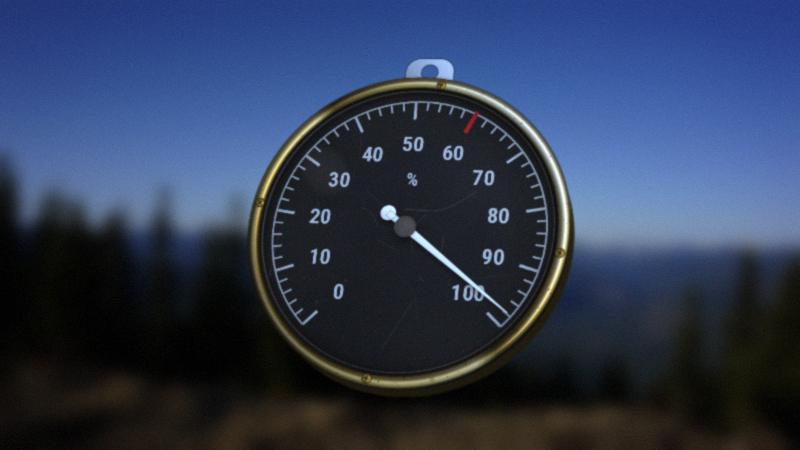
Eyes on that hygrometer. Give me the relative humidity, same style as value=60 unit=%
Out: value=98 unit=%
